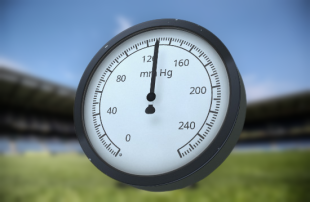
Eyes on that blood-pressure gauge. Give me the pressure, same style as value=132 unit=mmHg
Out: value=130 unit=mmHg
